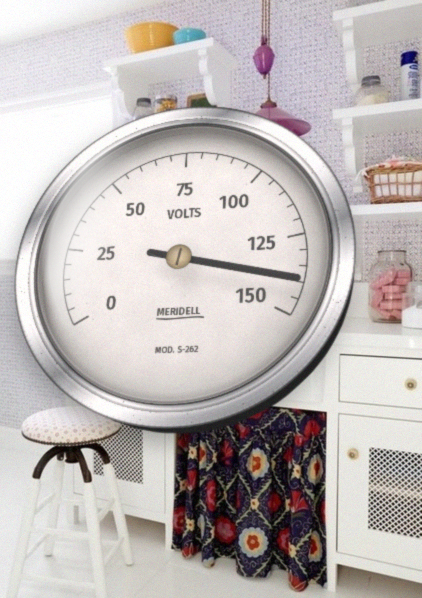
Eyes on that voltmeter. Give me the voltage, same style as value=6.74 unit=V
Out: value=140 unit=V
